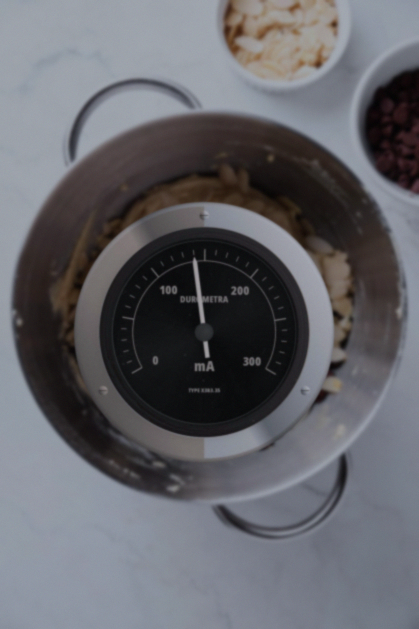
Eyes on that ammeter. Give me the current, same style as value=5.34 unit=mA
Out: value=140 unit=mA
